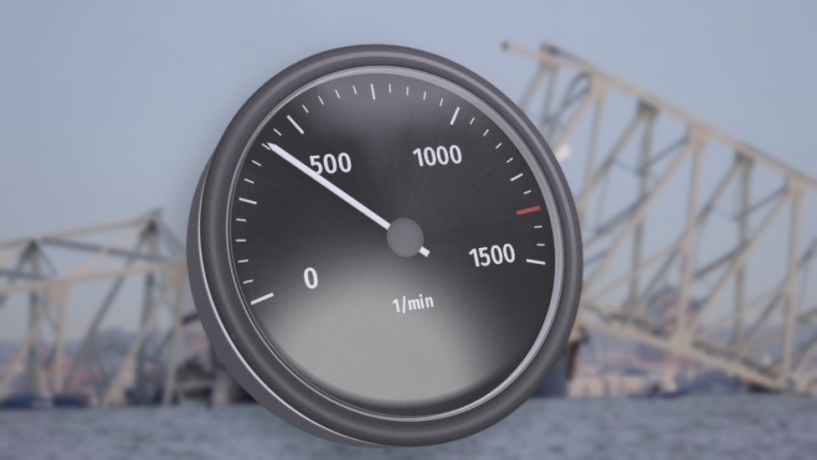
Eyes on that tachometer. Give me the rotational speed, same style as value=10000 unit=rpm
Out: value=400 unit=rpm
